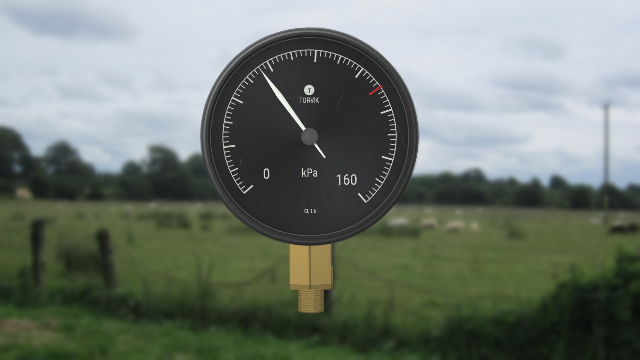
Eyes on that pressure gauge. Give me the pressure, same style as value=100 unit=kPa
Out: value=56 unit=kPa
